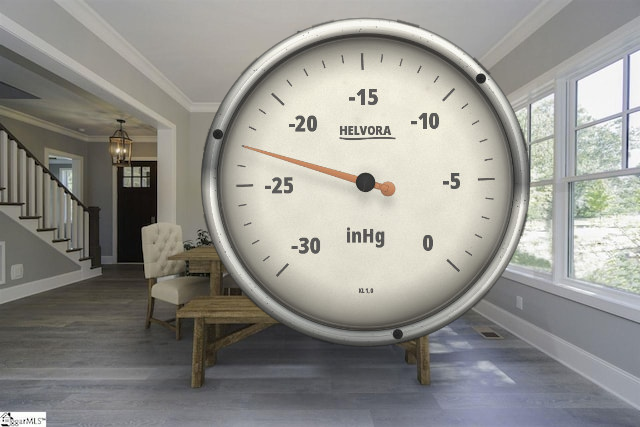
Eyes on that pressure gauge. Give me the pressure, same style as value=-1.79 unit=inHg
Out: value=-23 unit=inHg
